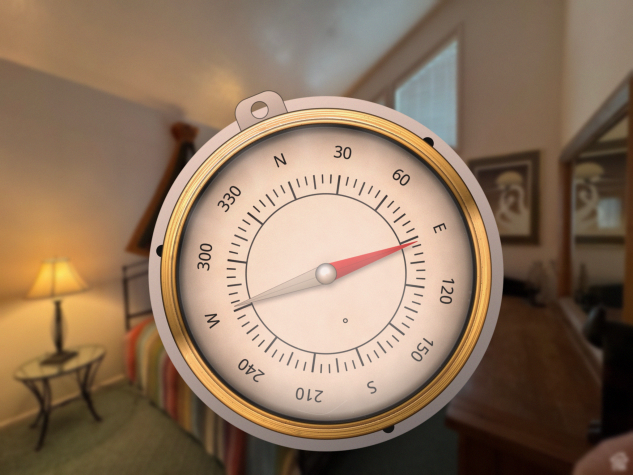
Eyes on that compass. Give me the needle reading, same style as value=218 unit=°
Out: value=92.5 unit=°
